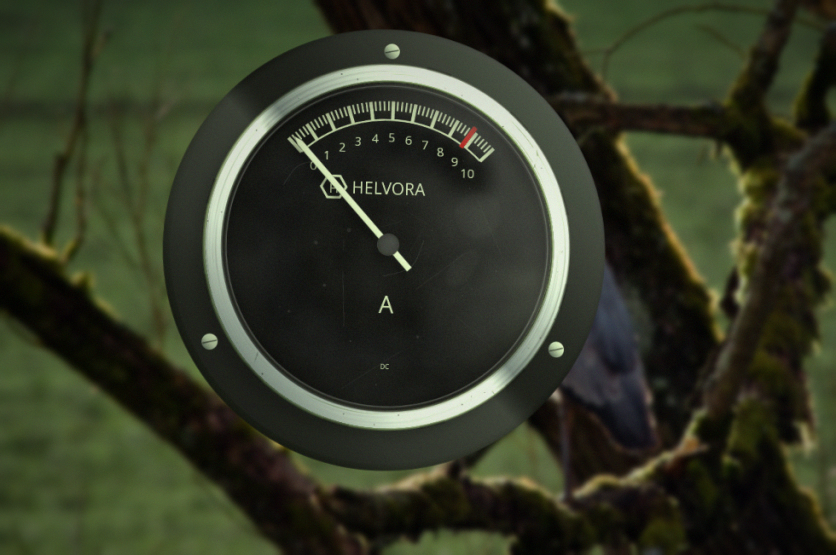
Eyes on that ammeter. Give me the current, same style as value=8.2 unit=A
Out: value=0.2 unit=A
